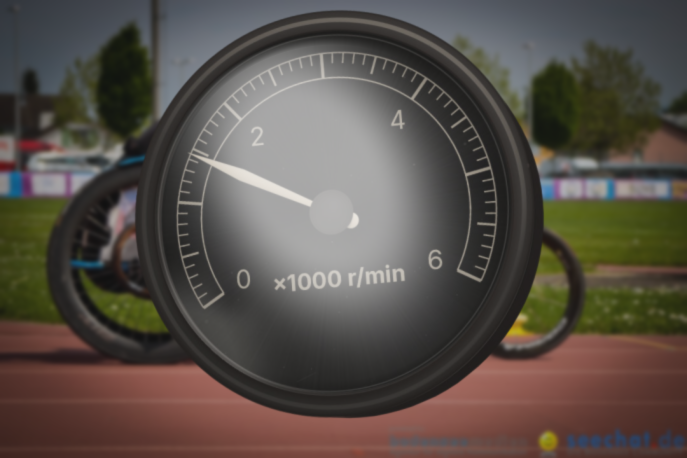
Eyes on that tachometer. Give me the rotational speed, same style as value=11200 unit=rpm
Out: value=1450 unit=rpm
